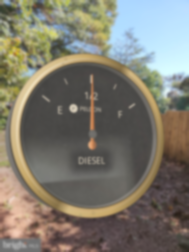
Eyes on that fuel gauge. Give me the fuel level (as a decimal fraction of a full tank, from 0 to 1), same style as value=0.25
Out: value=0.5
